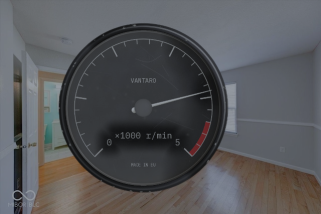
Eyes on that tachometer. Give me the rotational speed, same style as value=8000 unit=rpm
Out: value=3900 unit=rpm
